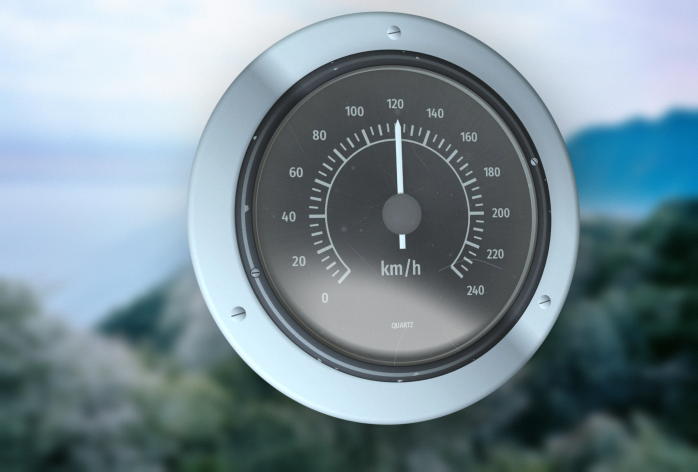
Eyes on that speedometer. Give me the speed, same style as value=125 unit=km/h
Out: value=120 unit=km/h
